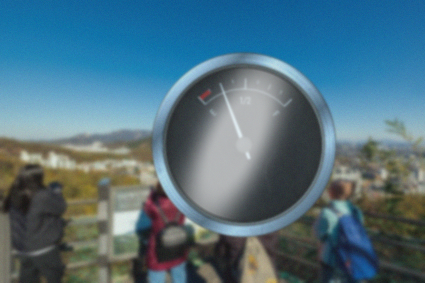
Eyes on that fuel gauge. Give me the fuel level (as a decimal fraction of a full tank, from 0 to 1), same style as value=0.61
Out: value=0.25
